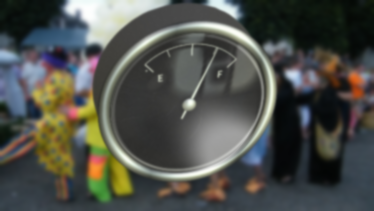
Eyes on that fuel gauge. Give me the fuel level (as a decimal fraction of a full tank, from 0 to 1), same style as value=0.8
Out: value=0.75
